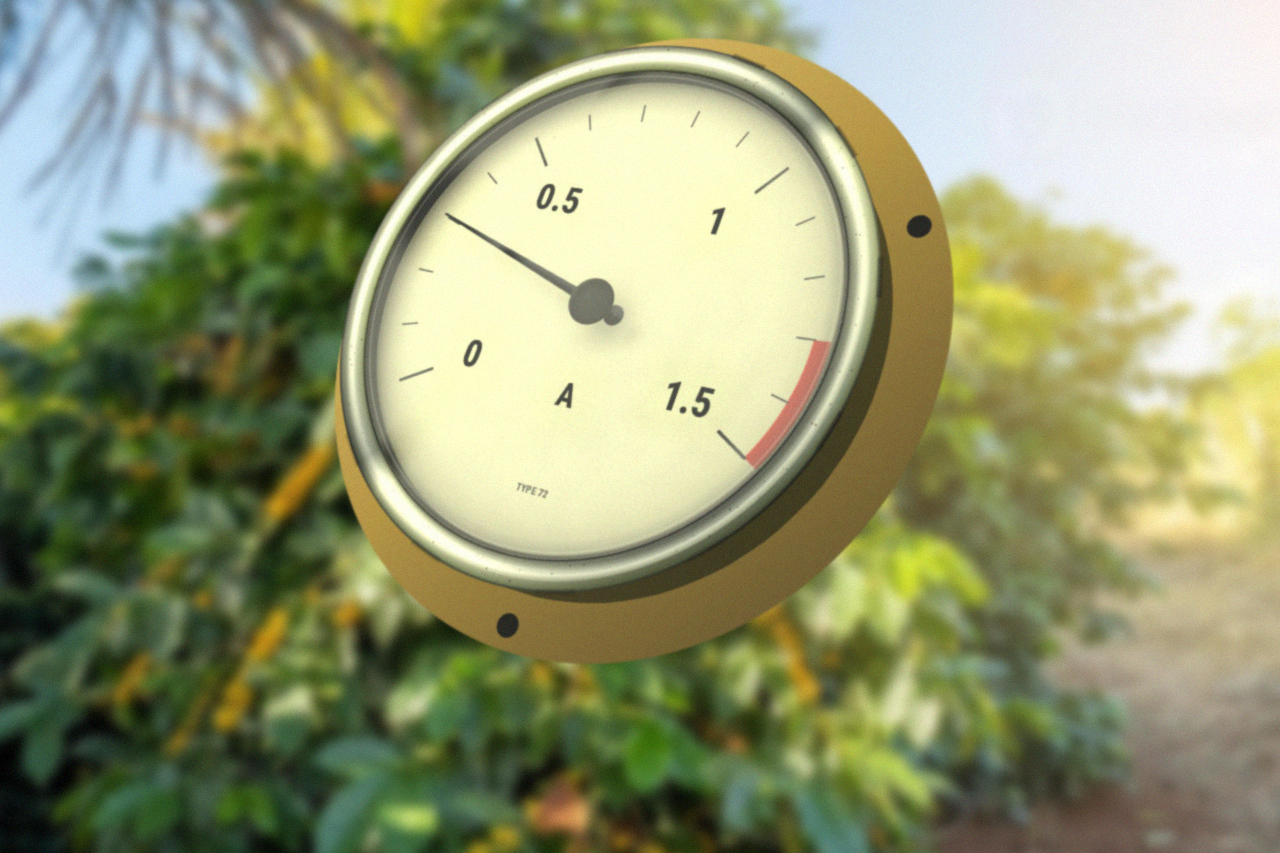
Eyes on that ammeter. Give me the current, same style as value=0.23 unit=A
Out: value=0.3 unit=A
